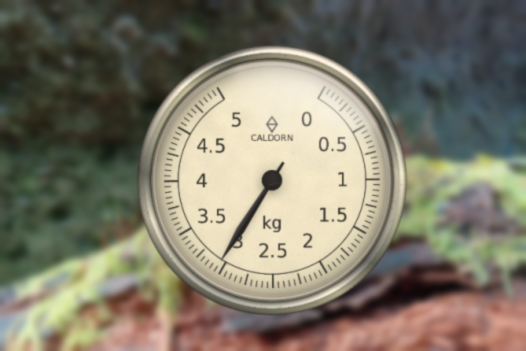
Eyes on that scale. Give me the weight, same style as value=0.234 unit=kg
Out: value=3.05 unit=kg
